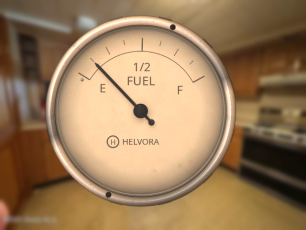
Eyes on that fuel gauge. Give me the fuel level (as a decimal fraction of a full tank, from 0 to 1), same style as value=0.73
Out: value=0.125
